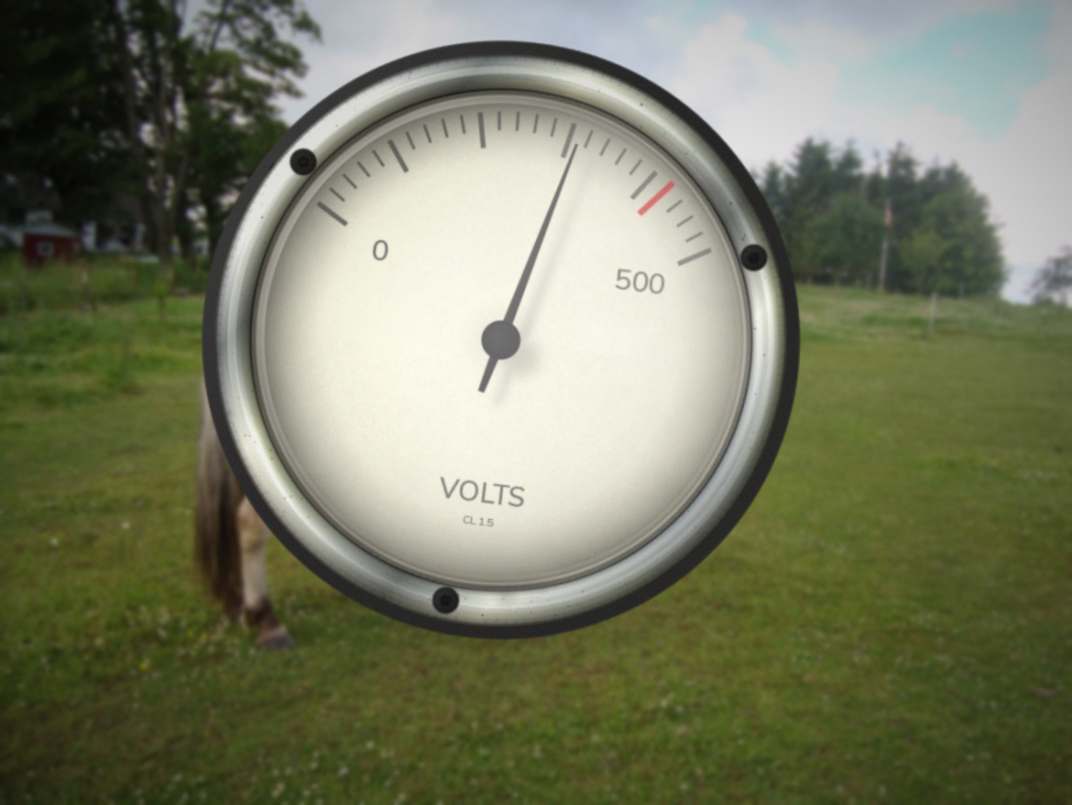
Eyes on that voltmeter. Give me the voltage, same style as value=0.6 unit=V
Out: value=310 unit=V
